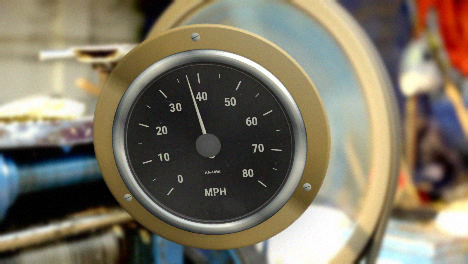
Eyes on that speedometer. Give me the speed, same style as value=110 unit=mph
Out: value=37.5 unit=mph
